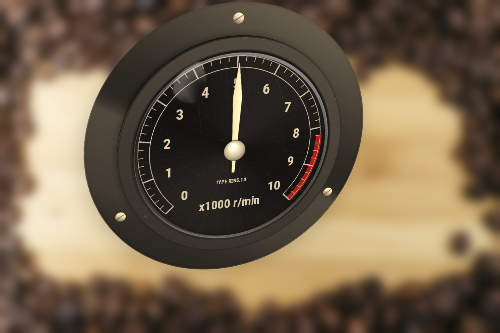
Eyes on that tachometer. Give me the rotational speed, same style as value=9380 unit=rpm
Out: value=5000 unit=rpm
